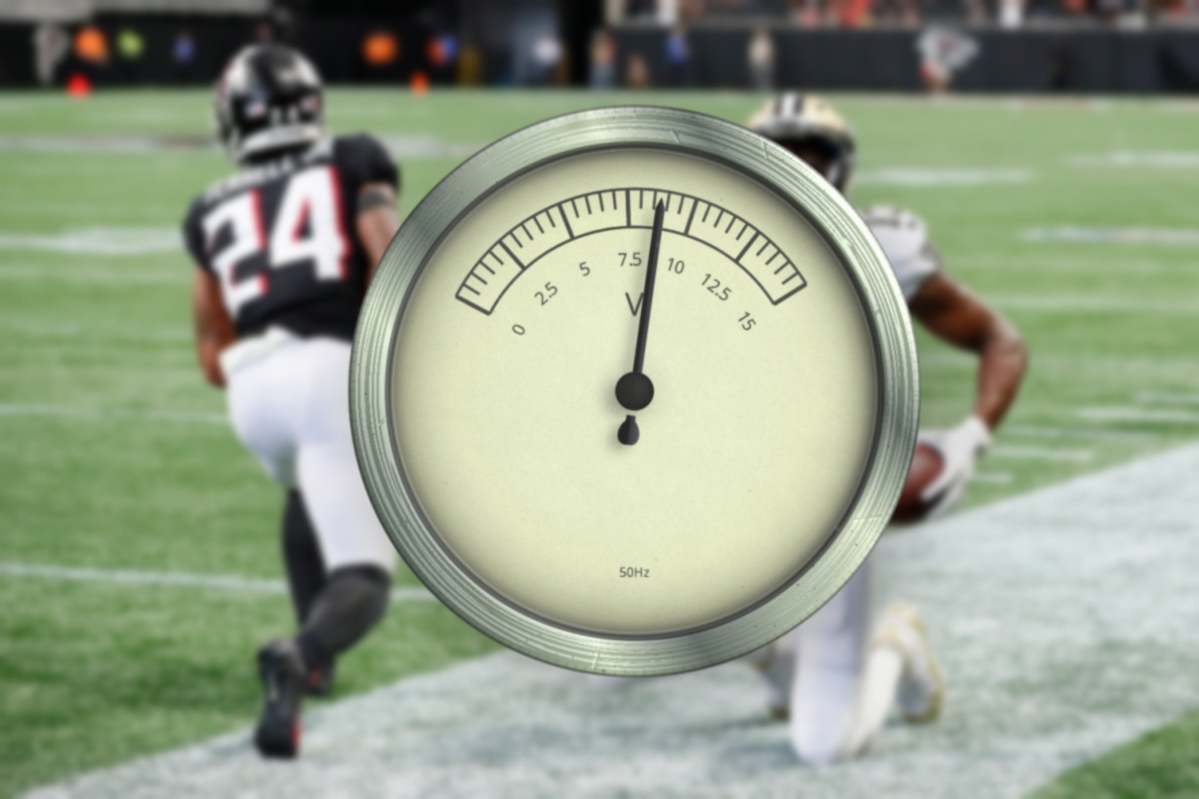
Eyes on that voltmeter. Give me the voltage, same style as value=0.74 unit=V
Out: value=8.75 unit=V
